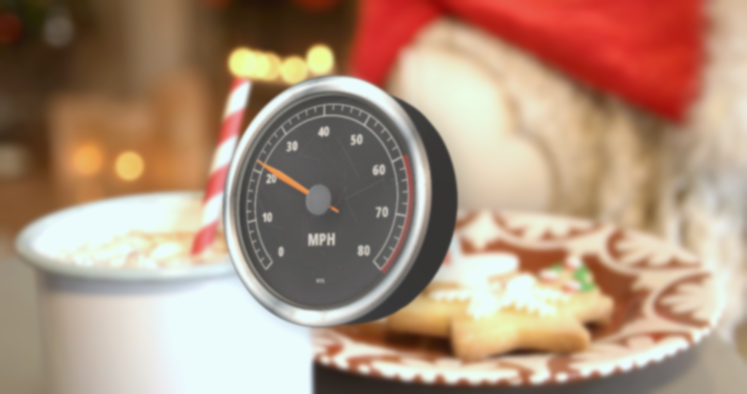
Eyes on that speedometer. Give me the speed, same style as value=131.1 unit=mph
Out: value=22 unit=mph
